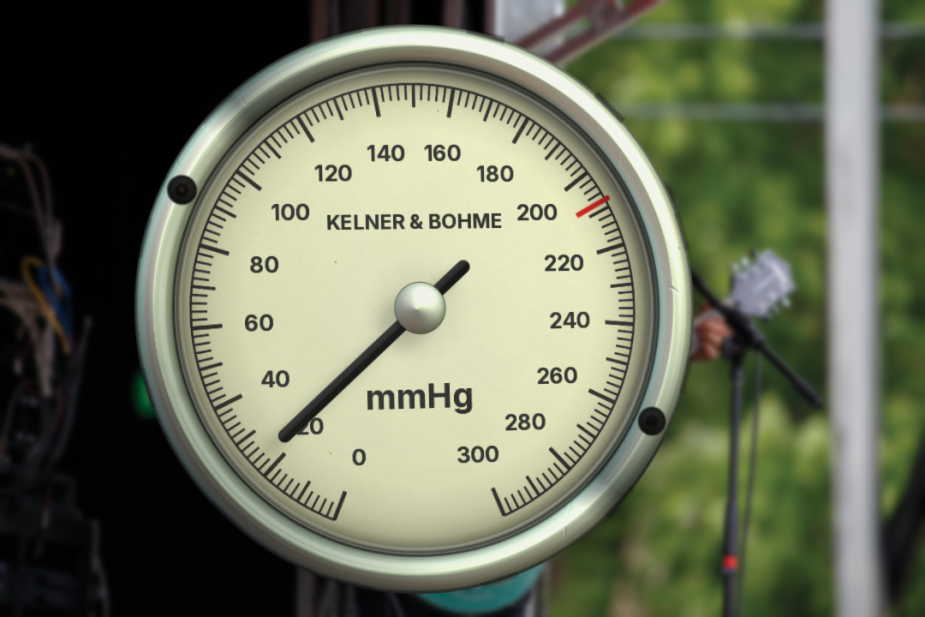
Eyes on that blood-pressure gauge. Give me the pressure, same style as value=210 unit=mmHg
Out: value=24 unit=mmHg
